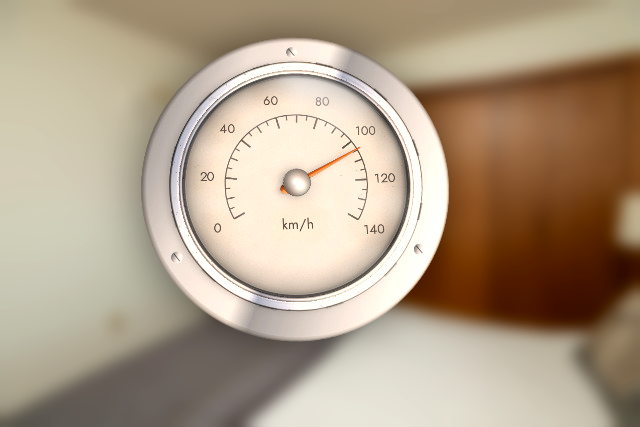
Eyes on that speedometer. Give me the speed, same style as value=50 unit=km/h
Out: value=105 unit=km/h
